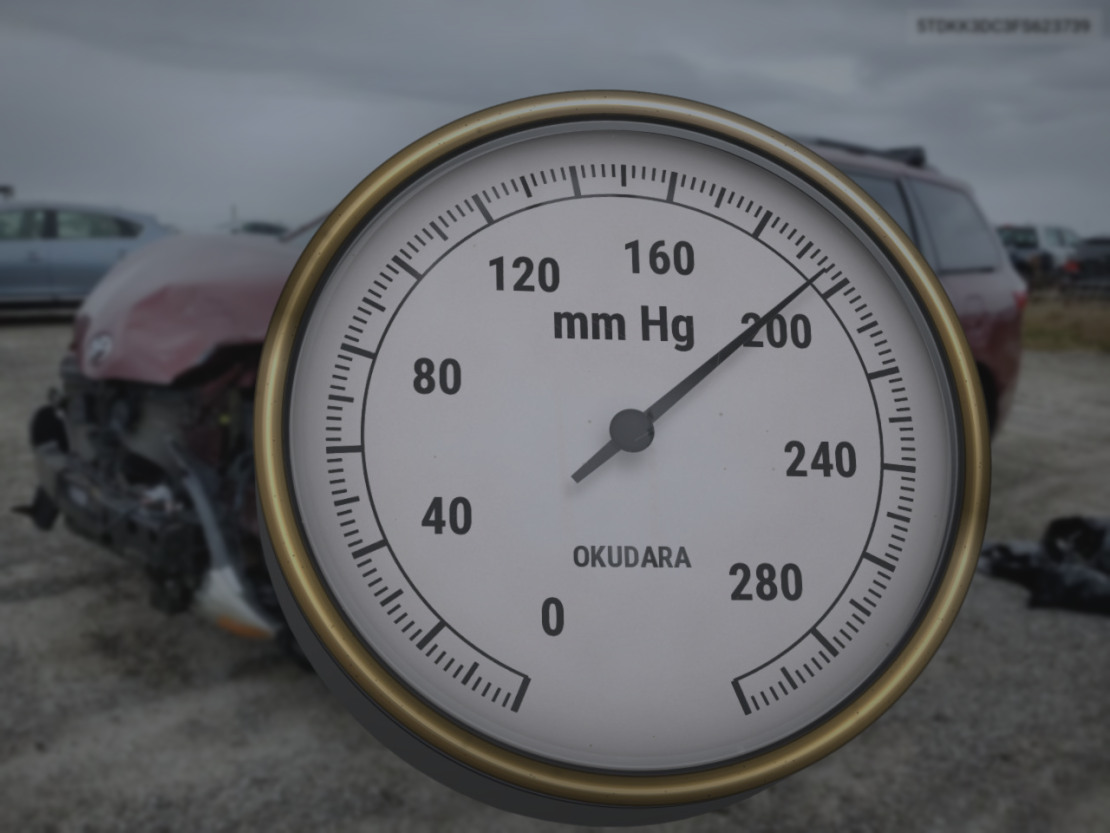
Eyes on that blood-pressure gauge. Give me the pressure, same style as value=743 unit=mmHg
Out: value=196 unit=mmHg
